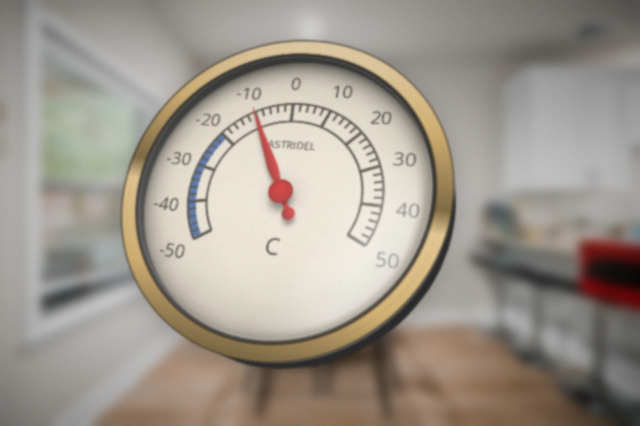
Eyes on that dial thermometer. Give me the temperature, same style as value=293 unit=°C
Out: value=-10 unit=°C
